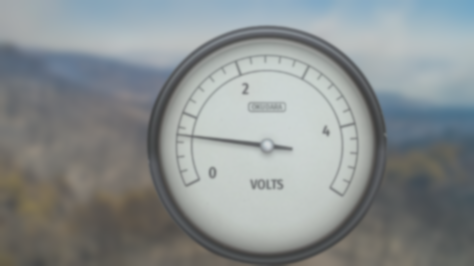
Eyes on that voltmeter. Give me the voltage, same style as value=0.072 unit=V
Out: value=0.7 unit=V
